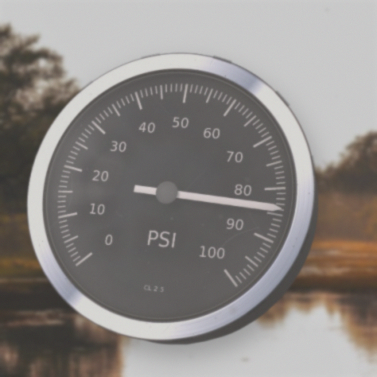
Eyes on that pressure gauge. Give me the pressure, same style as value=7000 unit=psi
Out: value=84 unit=psi
